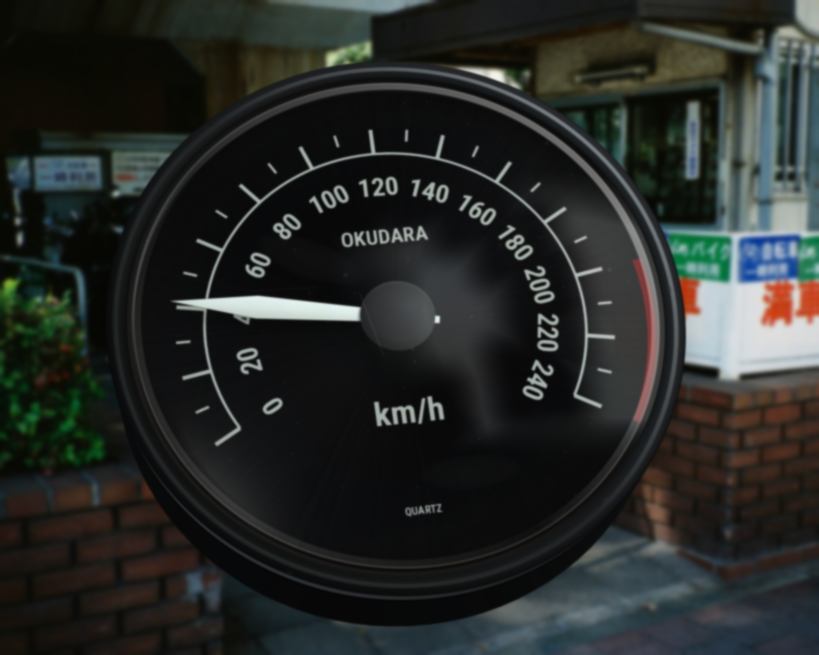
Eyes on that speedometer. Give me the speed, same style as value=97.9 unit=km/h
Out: value=40 unit=km/h
